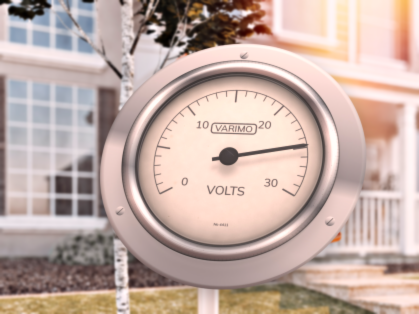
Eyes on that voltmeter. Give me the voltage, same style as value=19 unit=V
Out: value=25 unit=V
